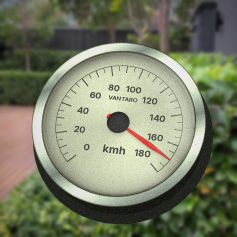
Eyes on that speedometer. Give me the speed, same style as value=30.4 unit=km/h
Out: value=170 unit=km/h
